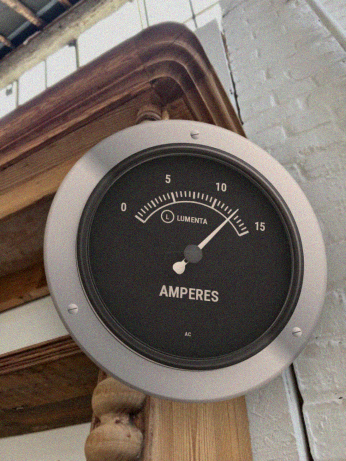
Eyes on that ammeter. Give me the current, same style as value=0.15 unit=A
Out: value=12.5 unit=A
